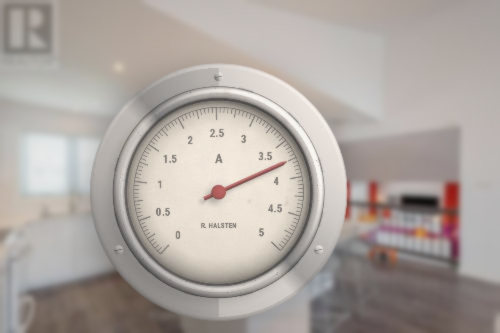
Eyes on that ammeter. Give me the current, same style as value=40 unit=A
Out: value=3.75 unit=A
